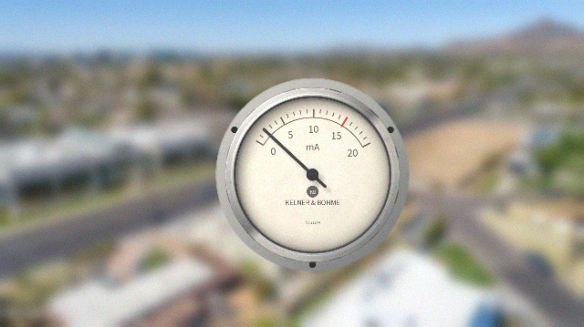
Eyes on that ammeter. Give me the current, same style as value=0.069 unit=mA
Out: value=2 unit=mA
